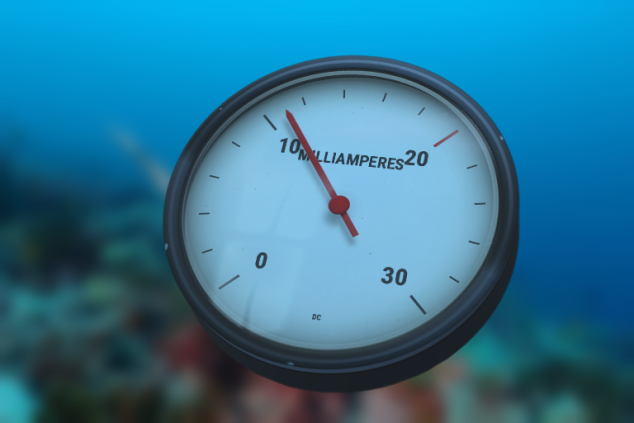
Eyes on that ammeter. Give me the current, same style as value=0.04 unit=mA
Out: value=11 unit=mA
